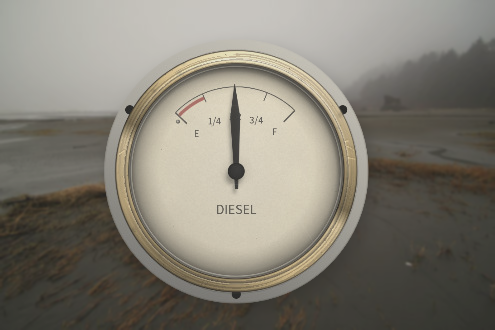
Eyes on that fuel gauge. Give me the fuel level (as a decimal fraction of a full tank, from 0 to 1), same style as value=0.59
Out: value=0.5
